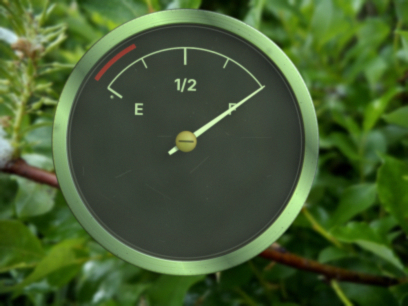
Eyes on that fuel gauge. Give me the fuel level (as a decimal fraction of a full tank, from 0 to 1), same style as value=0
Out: value=1
